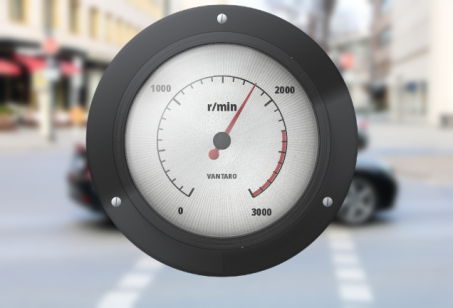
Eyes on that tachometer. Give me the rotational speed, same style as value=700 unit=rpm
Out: value=1800 unit=rpm
